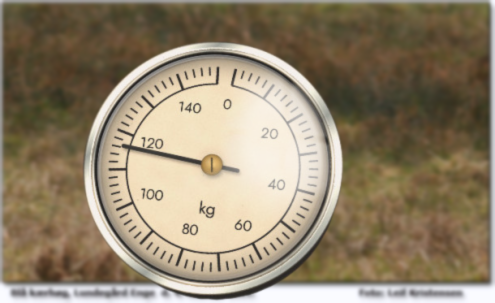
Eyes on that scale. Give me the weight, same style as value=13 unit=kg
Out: value=116 unit=kg
